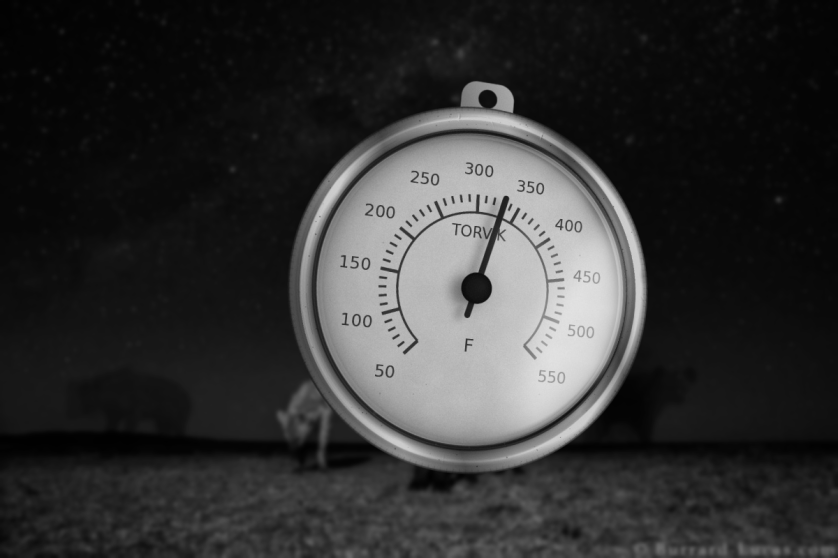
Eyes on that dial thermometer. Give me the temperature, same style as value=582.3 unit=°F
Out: value=330 unit=°F
